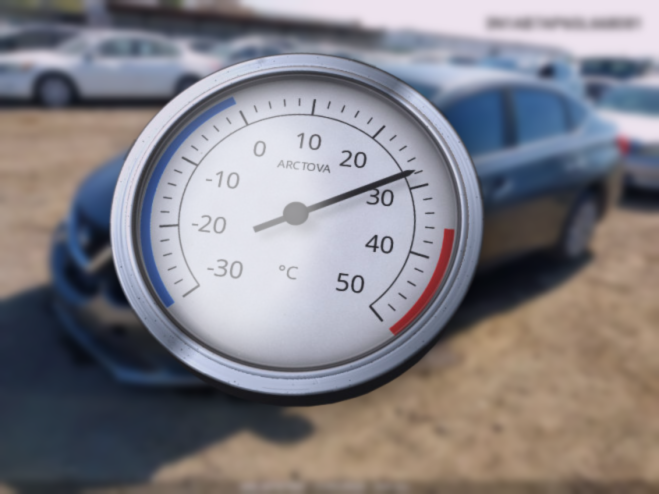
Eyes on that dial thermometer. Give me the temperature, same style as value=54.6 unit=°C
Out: value=28 unit=°C
